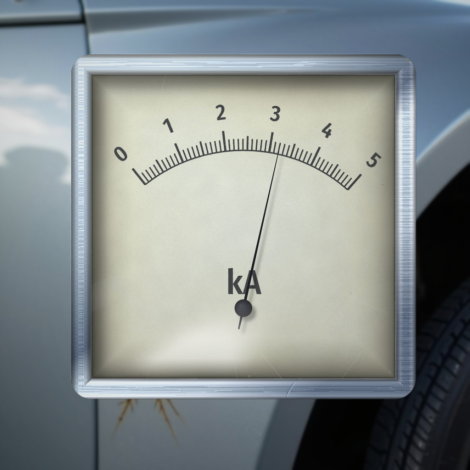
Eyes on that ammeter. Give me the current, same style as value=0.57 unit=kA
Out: value=3.2 unit=kA
